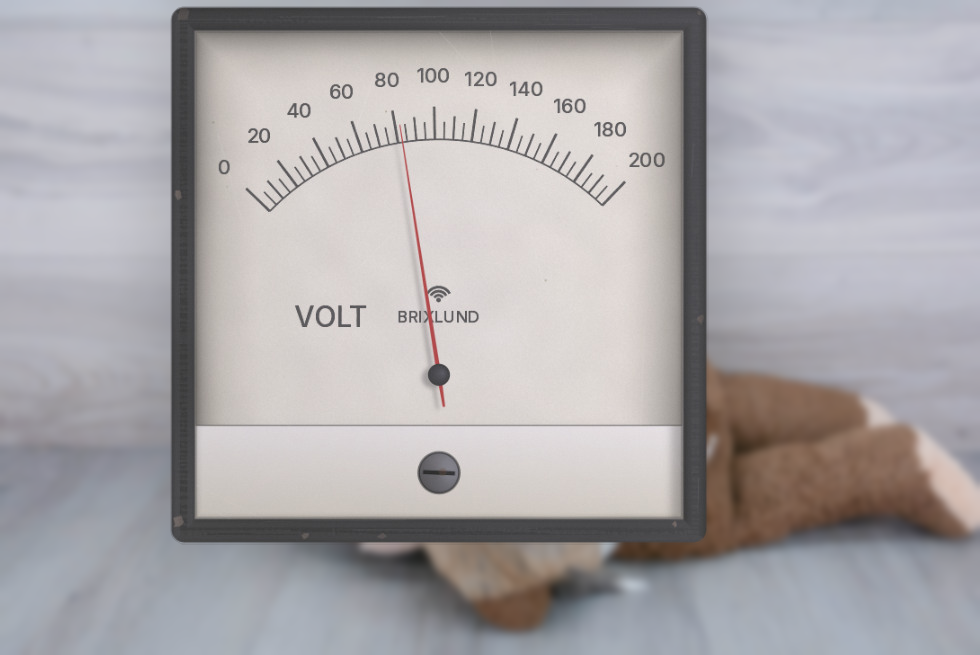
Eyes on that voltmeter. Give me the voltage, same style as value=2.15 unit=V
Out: value=82.5 unit=V
